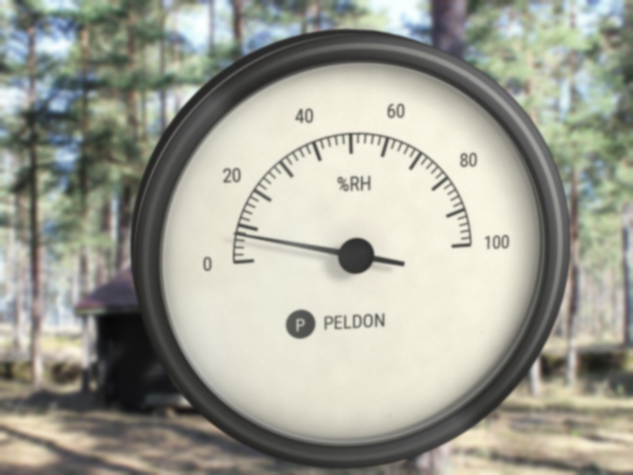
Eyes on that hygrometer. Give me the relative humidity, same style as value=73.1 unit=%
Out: value=8 unit=%
